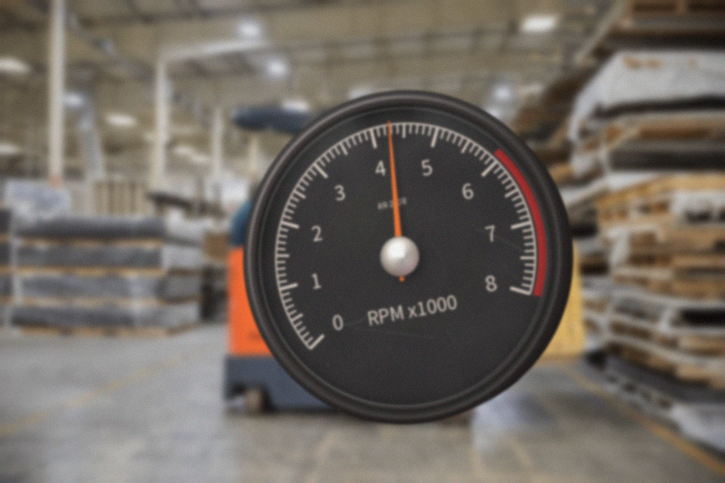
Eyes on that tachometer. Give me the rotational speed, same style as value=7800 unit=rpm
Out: value=4300 unit=rpm
